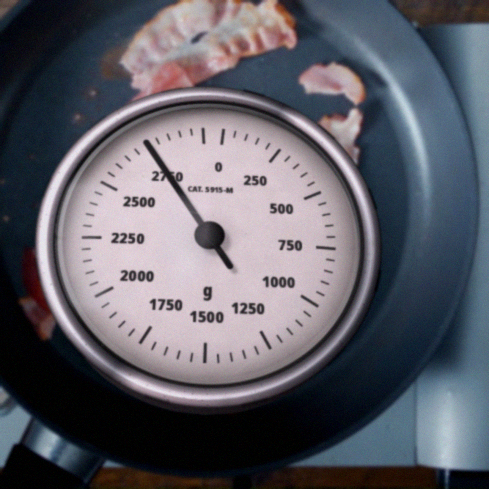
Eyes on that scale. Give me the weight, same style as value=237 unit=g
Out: value=2750 unit=g
